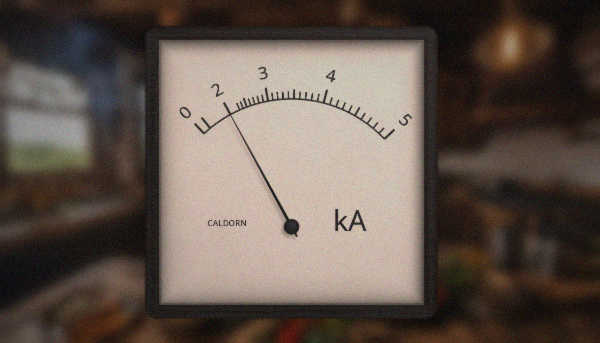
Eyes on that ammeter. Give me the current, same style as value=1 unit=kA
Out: value=2 unit=kA
